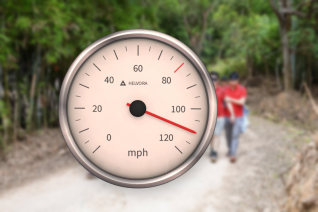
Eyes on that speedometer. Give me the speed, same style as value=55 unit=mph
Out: value=110 unit=mph
